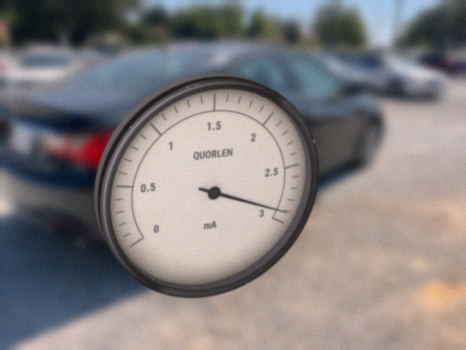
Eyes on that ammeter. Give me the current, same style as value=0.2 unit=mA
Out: value=2.9 unit=mA
